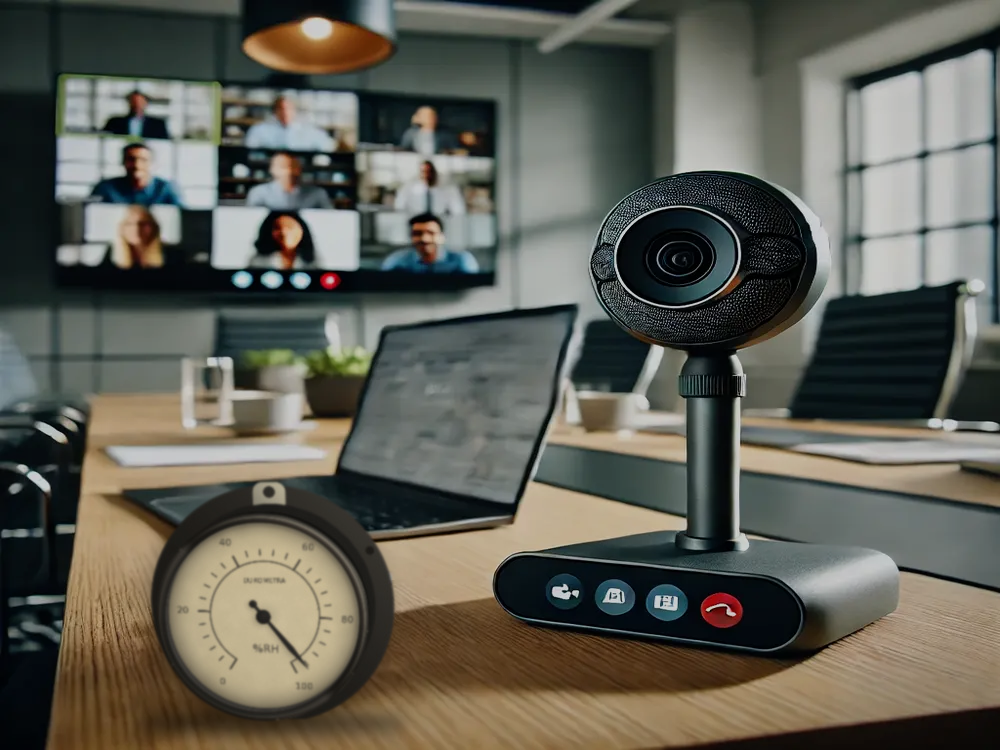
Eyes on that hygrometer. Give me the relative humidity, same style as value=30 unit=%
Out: value=96 unit=%
